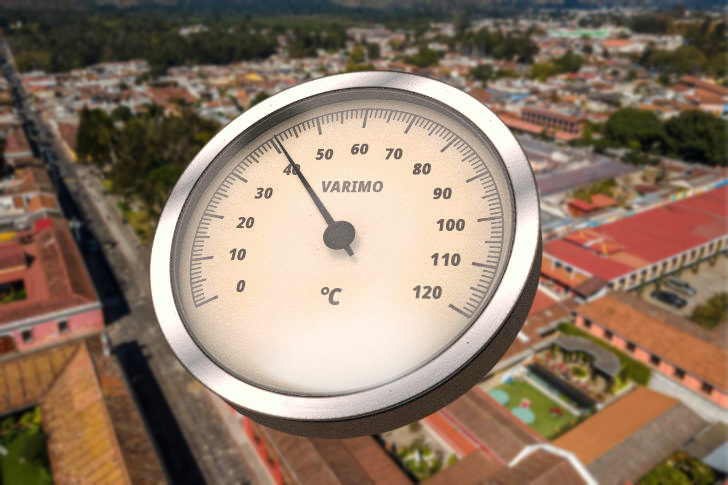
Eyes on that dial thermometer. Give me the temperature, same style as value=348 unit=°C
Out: value=41 unit=°C
